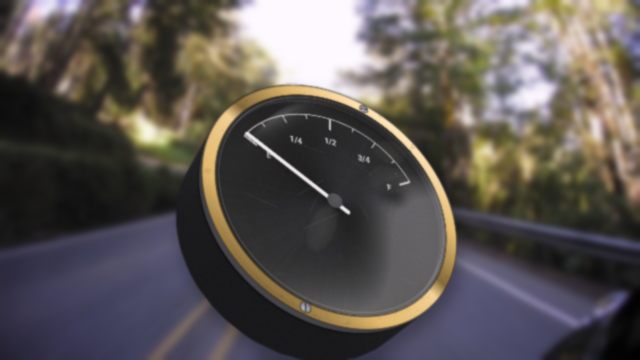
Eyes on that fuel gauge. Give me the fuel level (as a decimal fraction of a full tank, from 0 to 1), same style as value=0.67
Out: value=0
